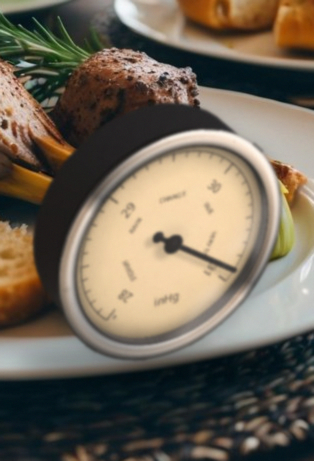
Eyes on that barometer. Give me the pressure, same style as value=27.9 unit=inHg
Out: value=30.9 unit=inHg
